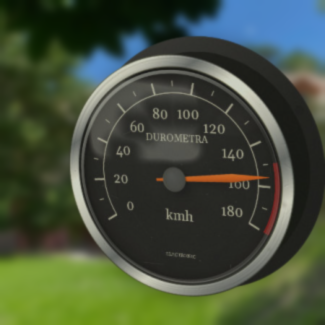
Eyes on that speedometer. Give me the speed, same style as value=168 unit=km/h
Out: value=155 unit=km/h
